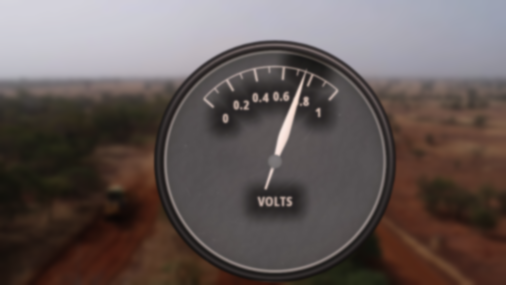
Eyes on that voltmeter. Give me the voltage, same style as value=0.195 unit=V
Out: value=0.75 unit=V
